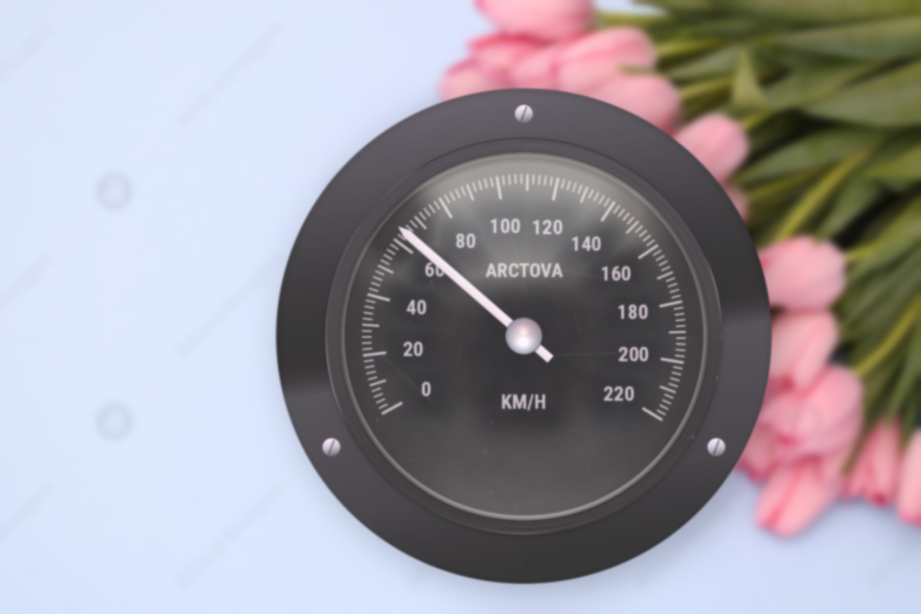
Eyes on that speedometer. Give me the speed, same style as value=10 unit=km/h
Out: value=64 unit=km/h
